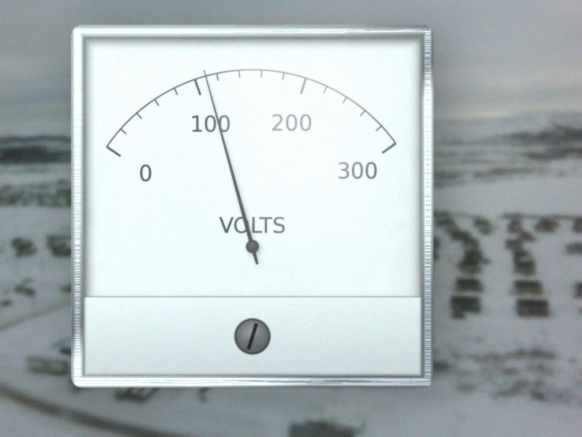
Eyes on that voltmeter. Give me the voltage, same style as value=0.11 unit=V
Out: value=110 unit=V
